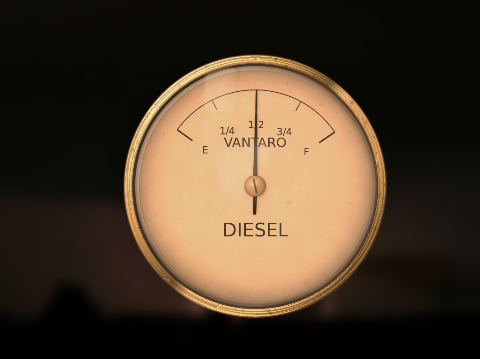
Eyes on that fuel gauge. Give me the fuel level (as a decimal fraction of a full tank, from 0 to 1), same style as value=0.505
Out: value=0.5
